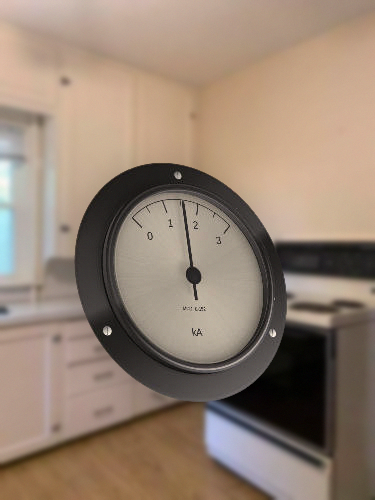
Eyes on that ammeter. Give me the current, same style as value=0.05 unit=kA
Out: value=1.5 unit=kA
